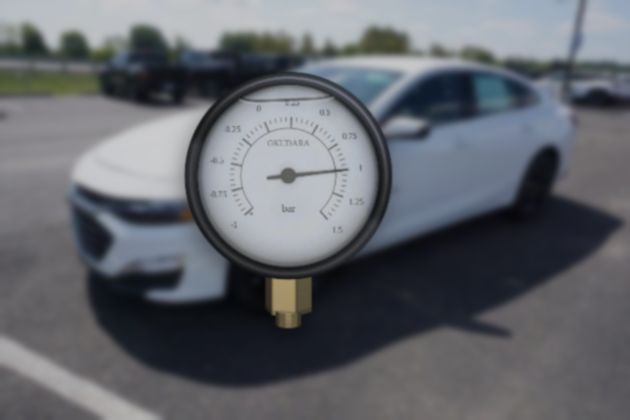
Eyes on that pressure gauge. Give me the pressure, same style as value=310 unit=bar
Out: value=1 unit=bar
